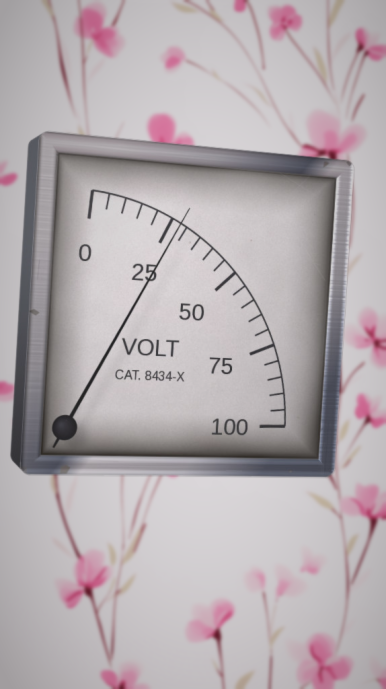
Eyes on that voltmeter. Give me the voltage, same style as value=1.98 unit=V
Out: value=27.5 unit=V
